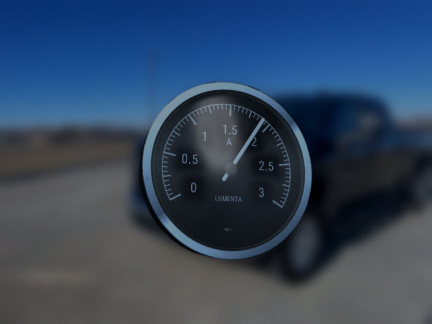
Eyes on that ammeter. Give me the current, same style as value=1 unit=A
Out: value=1.9 unit=A
